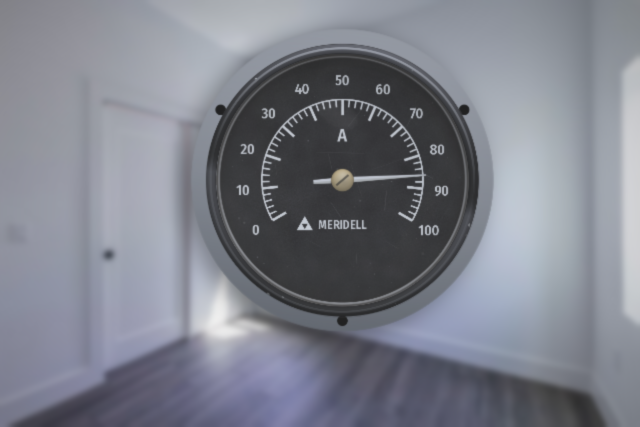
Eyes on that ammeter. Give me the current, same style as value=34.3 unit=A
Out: value=86 unit=A
